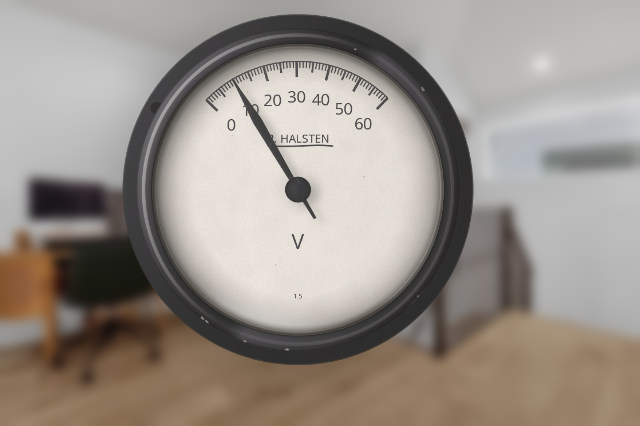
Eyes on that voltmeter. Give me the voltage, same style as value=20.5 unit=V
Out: value=10 unit=V
